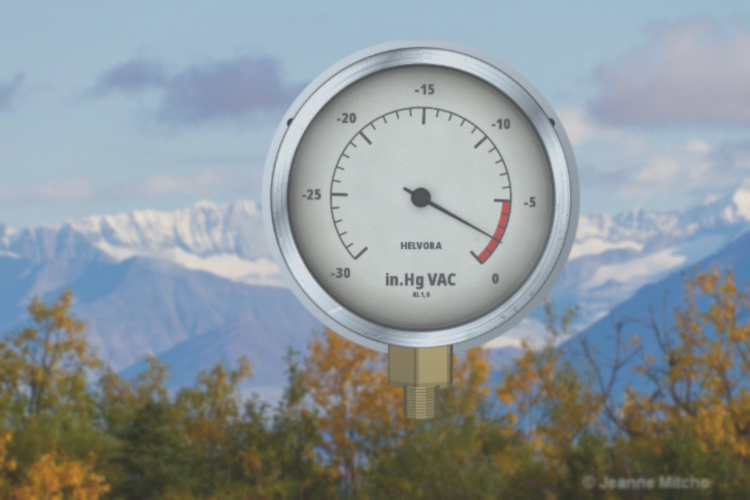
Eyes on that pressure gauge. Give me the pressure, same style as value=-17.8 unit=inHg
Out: value=-2 unit=inHg
